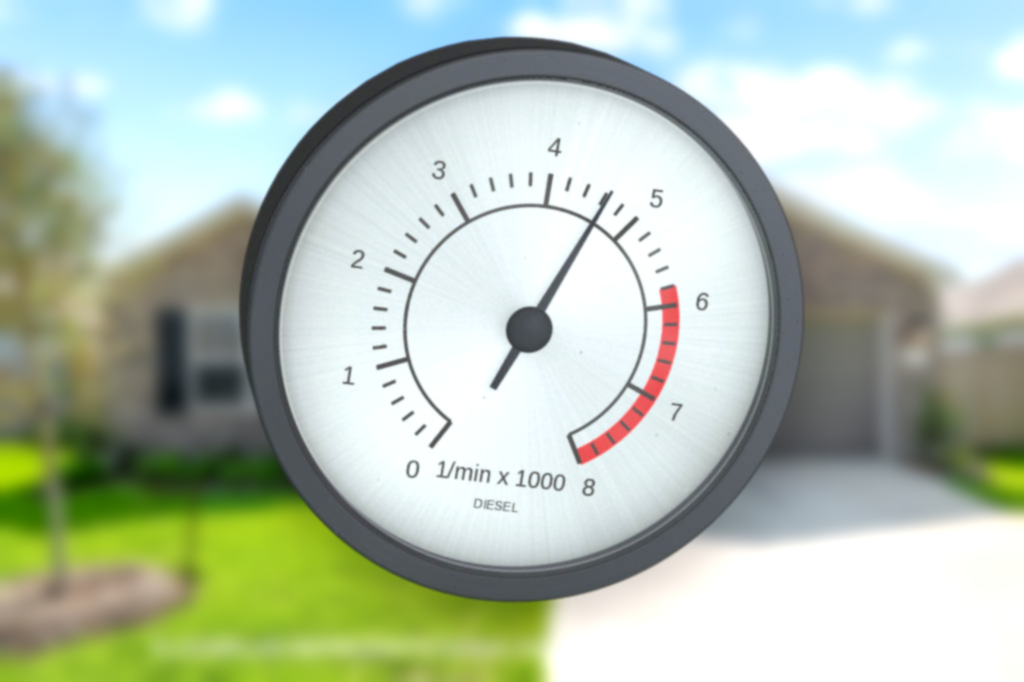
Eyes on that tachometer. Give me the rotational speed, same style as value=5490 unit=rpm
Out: value=4600 unit=rpm
